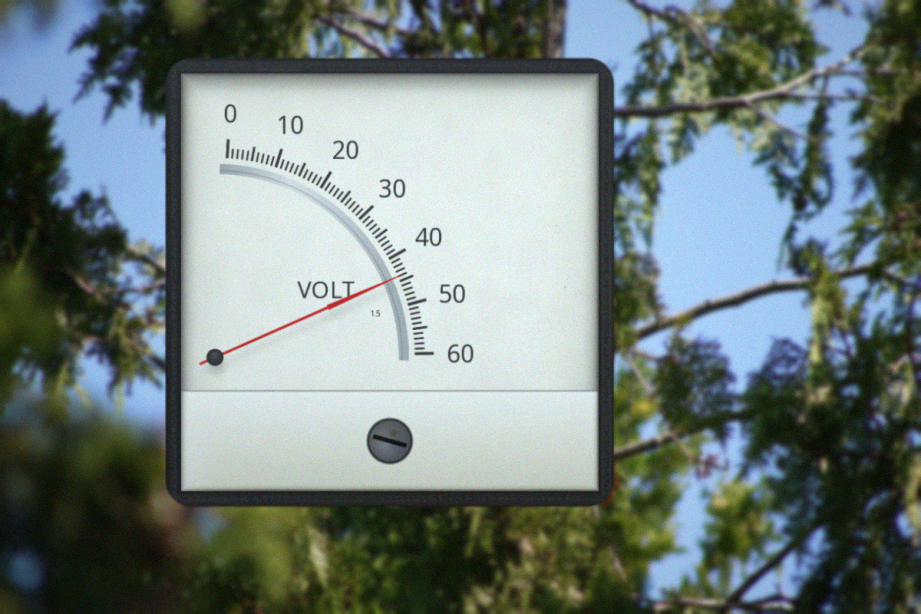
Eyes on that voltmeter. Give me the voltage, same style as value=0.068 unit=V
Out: value=44 unit=V
